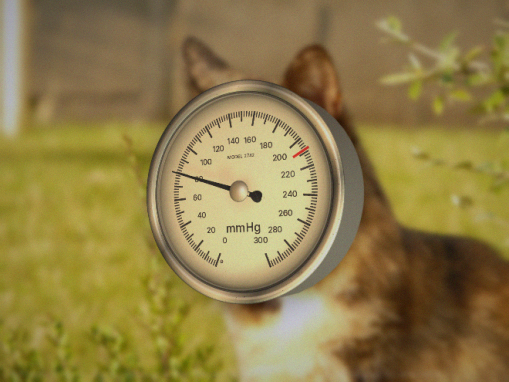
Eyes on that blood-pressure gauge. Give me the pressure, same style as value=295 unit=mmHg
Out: value=80 unit=mmHg
